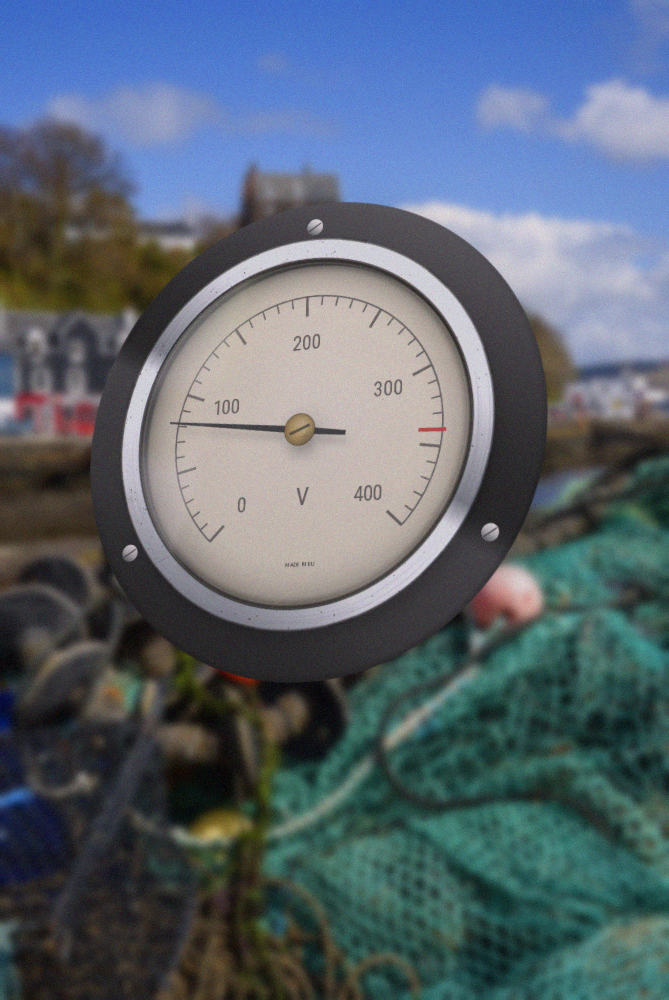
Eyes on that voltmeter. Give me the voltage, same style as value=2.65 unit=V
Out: value=80 unit=V
